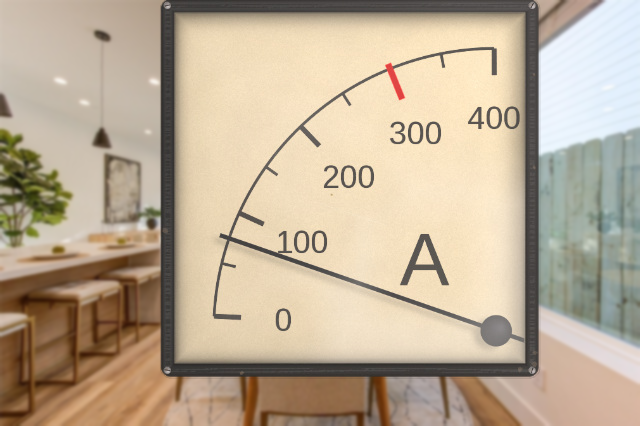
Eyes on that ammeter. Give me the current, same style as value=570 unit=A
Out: value=75 unit=A
